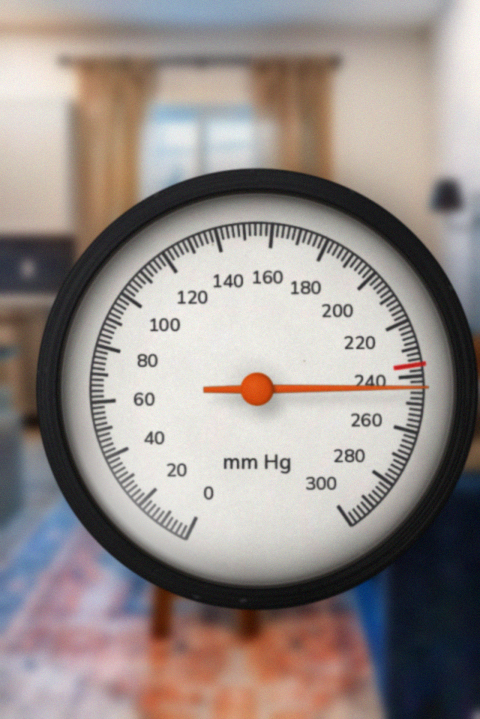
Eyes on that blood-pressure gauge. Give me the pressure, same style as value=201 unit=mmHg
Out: value=244 unit=mmHg
